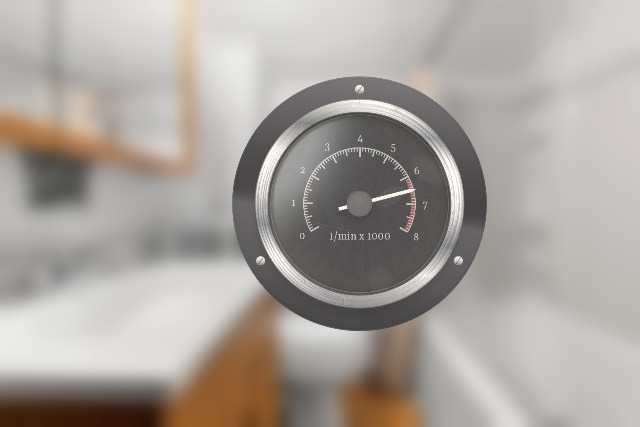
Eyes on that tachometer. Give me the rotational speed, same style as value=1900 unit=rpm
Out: value=6500 unit=rpm
